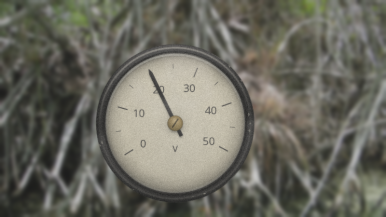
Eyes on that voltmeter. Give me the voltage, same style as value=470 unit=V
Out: value=20 unit=V
